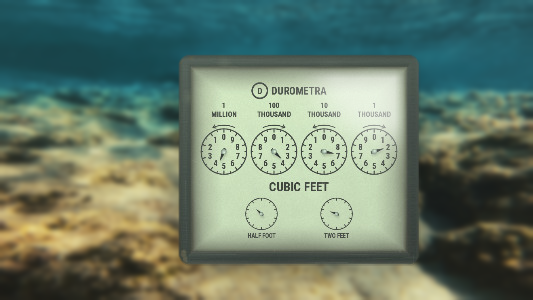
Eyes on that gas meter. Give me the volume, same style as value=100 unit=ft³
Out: value=437200 unit=ft³
